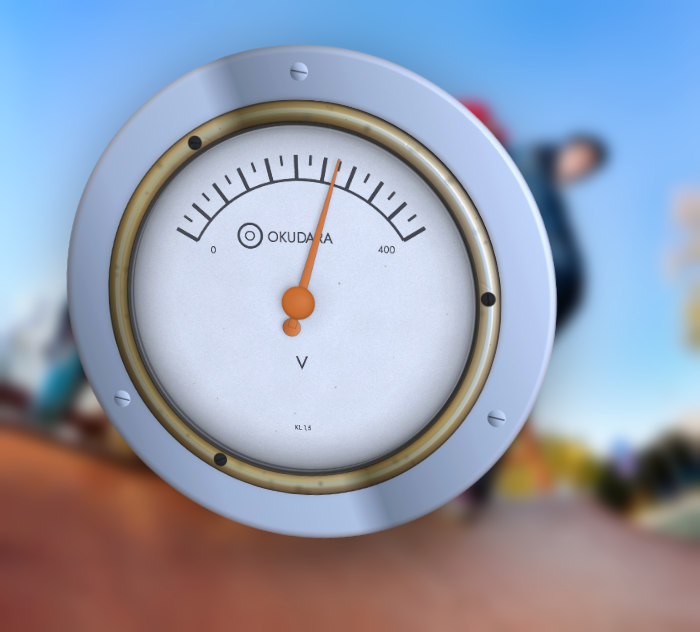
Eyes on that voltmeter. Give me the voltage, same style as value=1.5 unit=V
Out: value=260 unit=V
